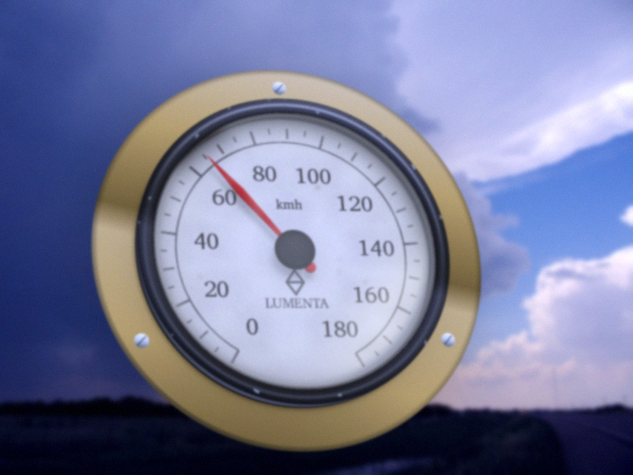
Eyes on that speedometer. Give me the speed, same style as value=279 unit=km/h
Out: value=65 unit=km/h
